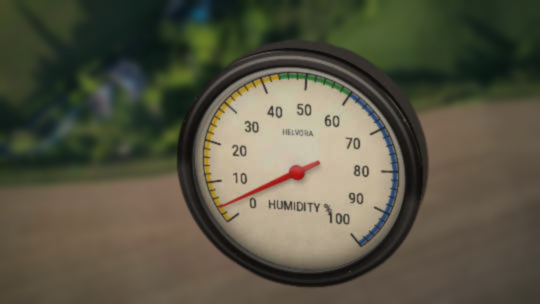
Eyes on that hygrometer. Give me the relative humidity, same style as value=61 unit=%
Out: value=4 unit=%
